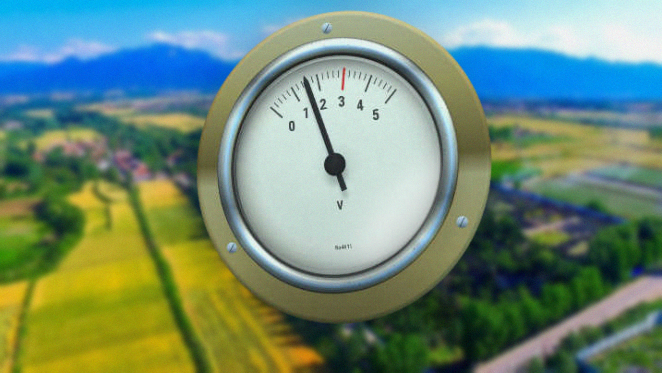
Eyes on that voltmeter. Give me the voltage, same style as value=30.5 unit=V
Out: value=1.6 unit=V
